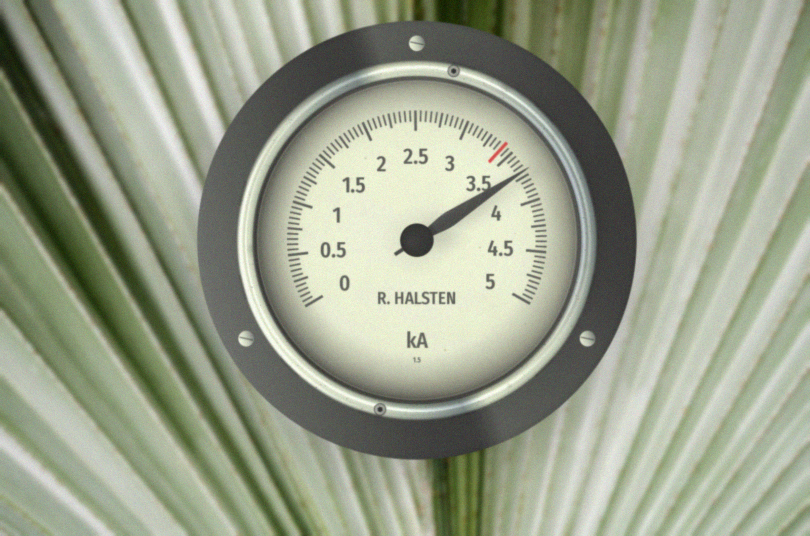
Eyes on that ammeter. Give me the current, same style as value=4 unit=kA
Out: value=3.7 unit=kA
